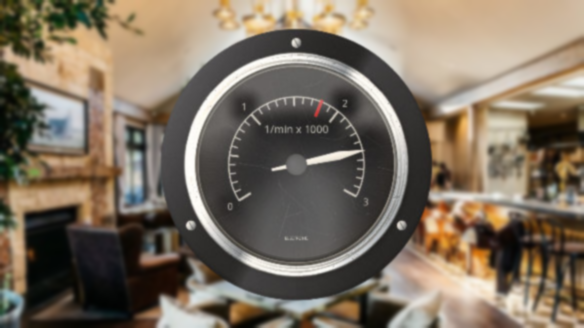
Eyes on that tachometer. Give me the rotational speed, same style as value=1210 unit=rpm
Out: value=2500 unit=rpm
